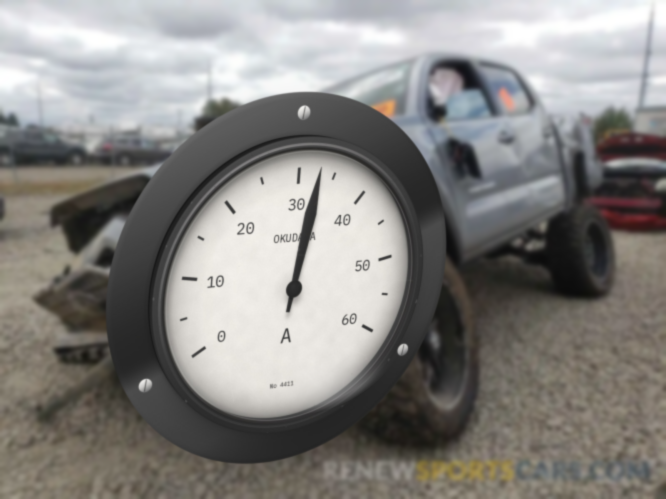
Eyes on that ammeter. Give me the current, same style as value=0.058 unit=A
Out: value=32.5 unit=A
